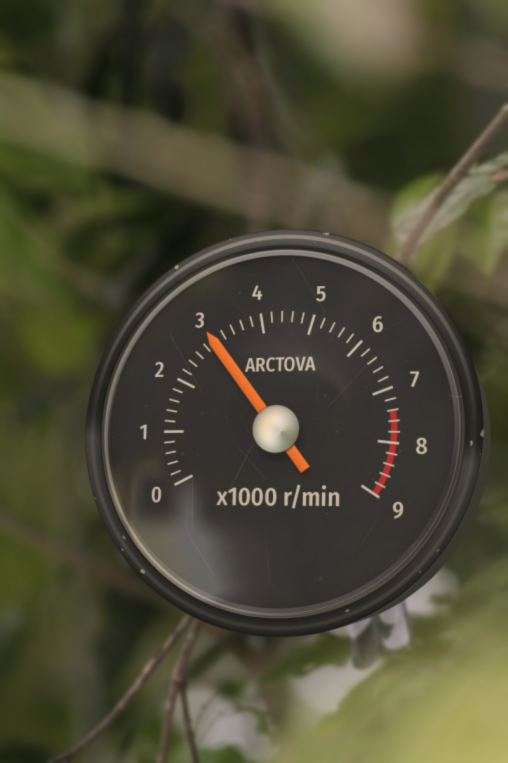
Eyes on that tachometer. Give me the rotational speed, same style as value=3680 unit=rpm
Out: value=3000 unit=rpm
